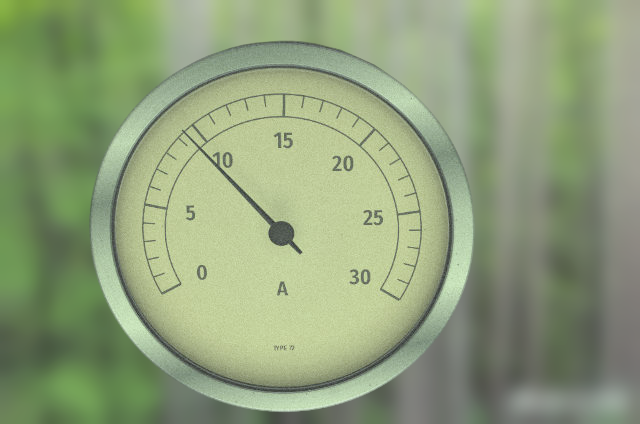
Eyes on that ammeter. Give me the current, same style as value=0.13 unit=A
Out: value=9.5 unit=A
